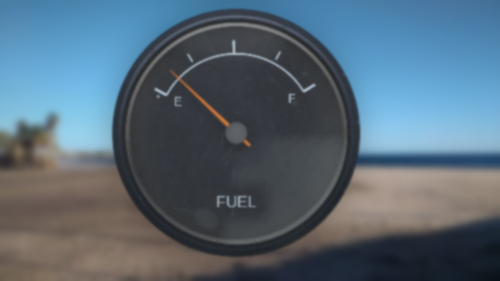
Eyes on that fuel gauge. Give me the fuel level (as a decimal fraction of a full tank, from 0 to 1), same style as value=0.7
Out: value=0.125
